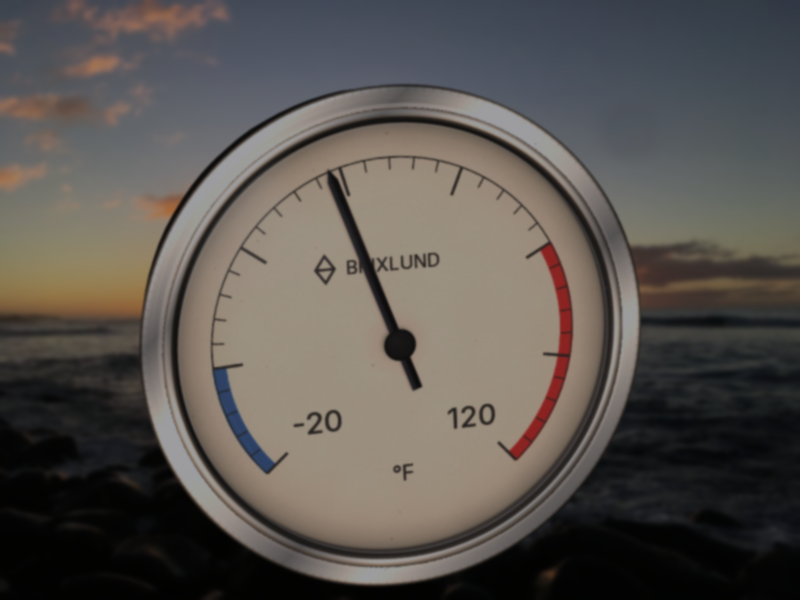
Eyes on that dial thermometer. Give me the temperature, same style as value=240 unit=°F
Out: value=38 unit=°F
